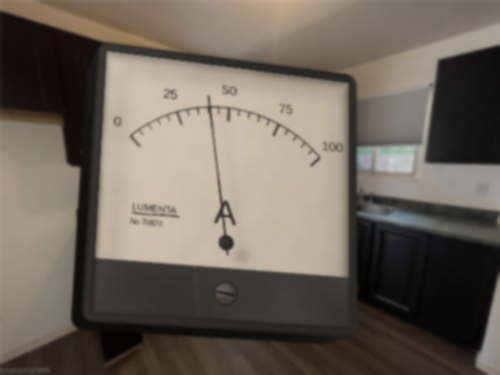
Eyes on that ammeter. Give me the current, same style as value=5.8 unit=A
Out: value=40 unit=A
